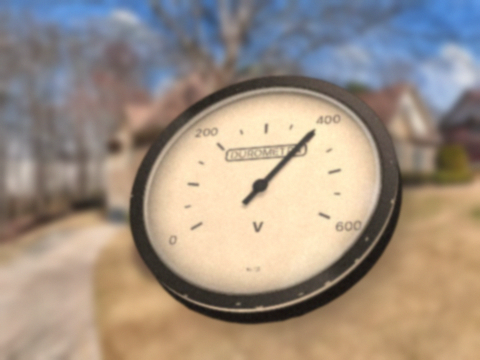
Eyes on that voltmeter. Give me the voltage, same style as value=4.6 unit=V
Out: value=400 unit=V
